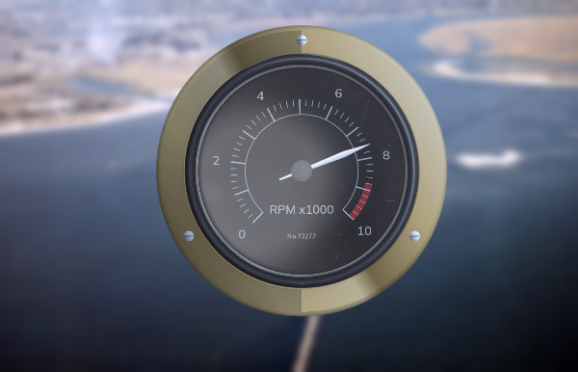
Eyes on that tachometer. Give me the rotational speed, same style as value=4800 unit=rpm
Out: value=7600 unit=rpm
